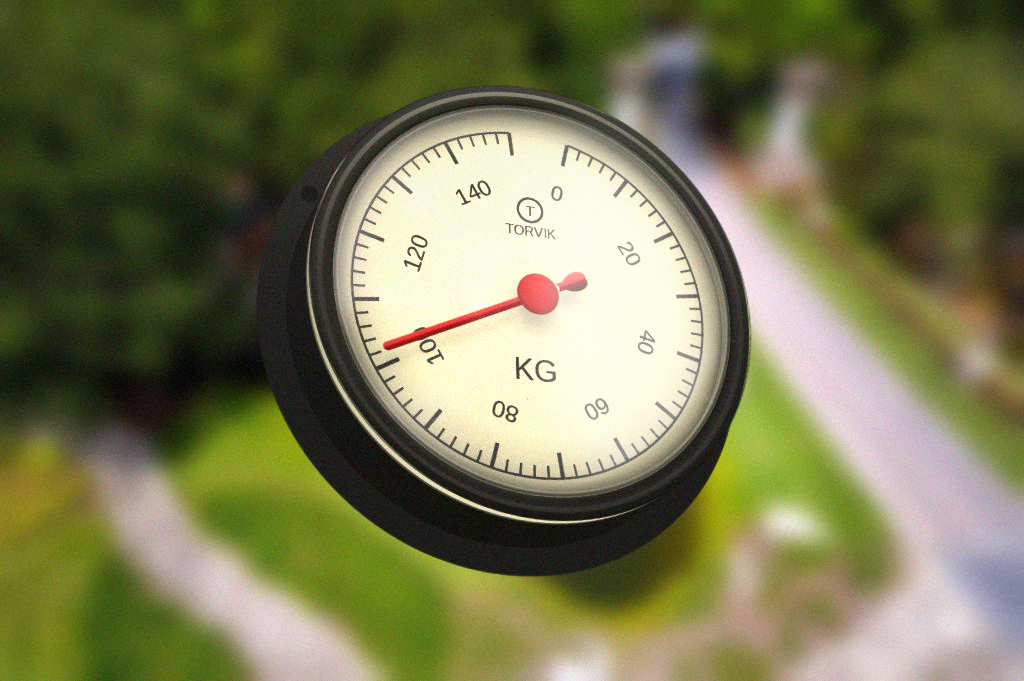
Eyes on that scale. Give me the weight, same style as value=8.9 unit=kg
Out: value=102 unit=kg
